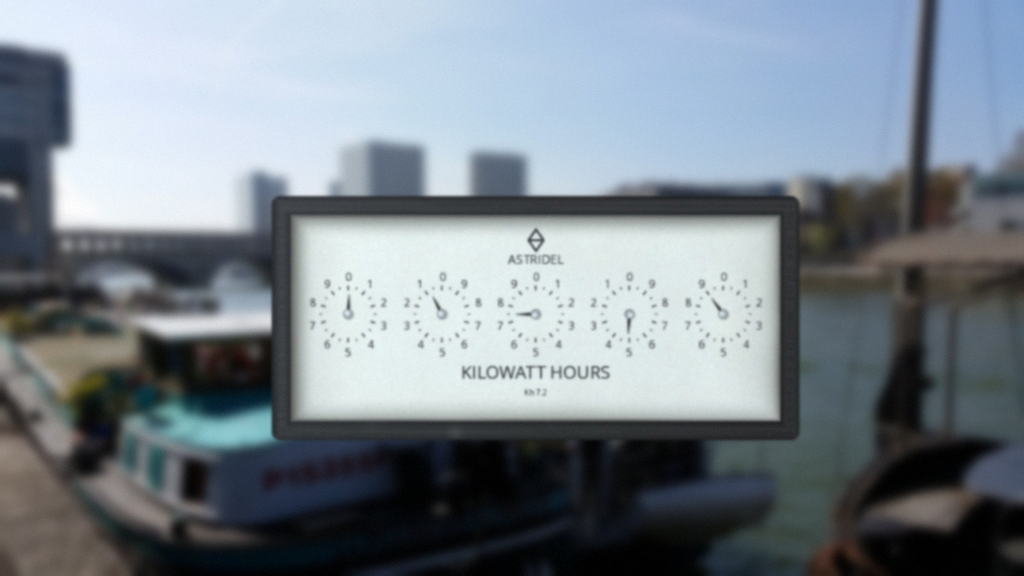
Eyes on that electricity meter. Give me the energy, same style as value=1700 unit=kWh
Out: value=749 unit=kWh
